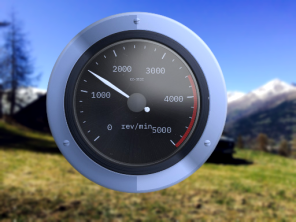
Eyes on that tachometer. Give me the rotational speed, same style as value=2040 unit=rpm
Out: value=1400 unit=rpm
